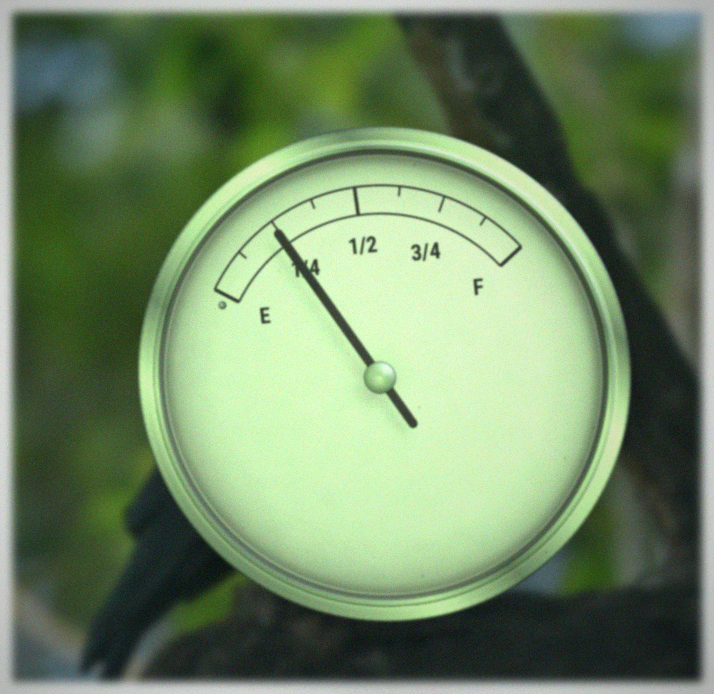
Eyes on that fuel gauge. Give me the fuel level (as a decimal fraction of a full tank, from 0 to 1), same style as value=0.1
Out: value=0.25
